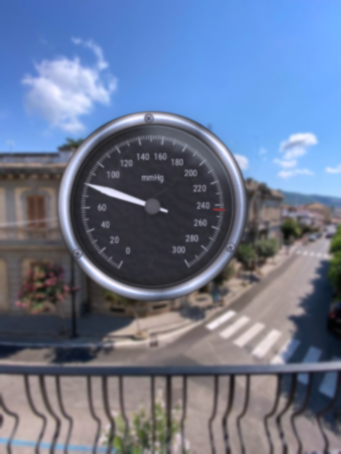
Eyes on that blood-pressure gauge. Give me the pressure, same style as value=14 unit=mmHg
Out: value=80 unit=mmHg
